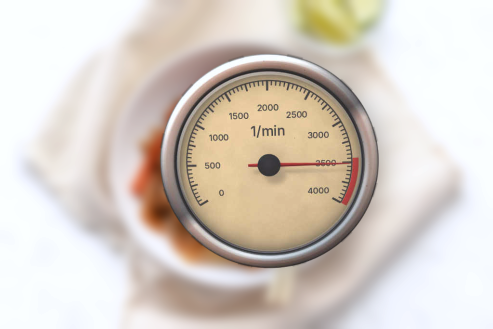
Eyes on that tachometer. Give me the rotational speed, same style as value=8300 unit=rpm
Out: value=3500 unit=rpm
